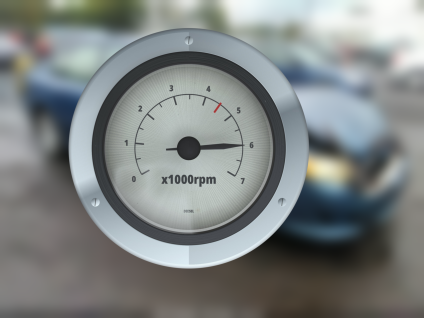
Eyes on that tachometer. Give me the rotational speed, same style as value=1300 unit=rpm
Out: value=6000 unit=rpm
